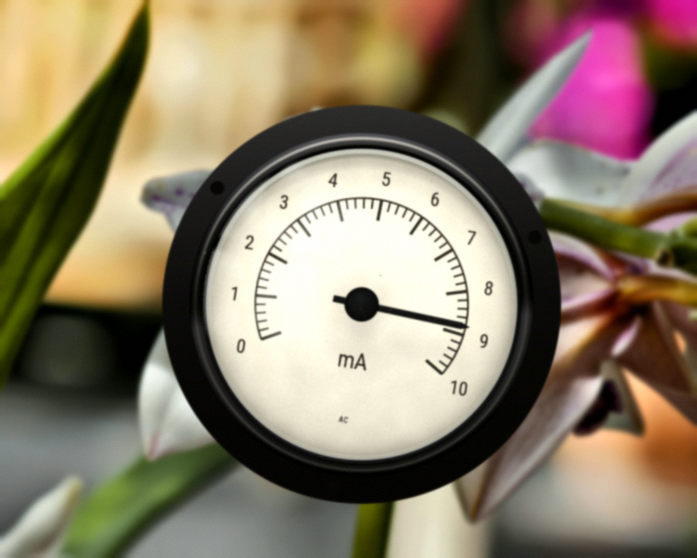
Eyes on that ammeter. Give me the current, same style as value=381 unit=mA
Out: value=8.8 unit=mA
